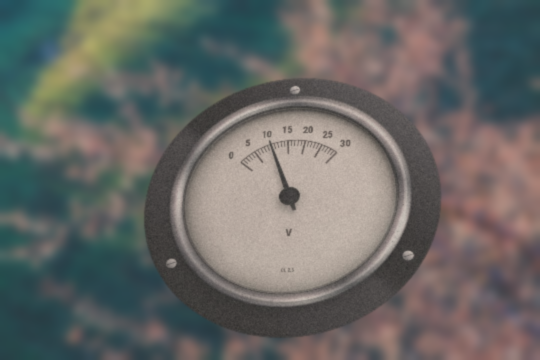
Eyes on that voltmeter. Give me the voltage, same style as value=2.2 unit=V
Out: value=10 unit=V
